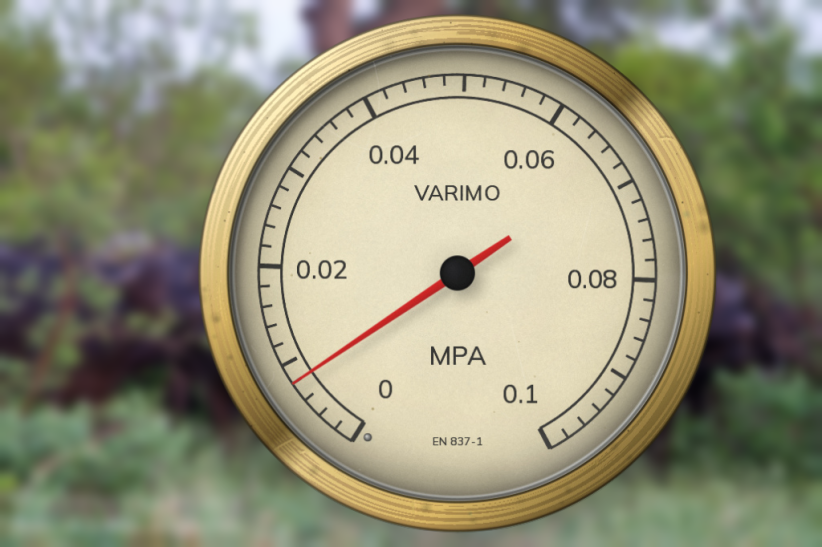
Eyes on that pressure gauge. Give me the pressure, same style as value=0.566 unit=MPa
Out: value=0.008 unit=MPa
